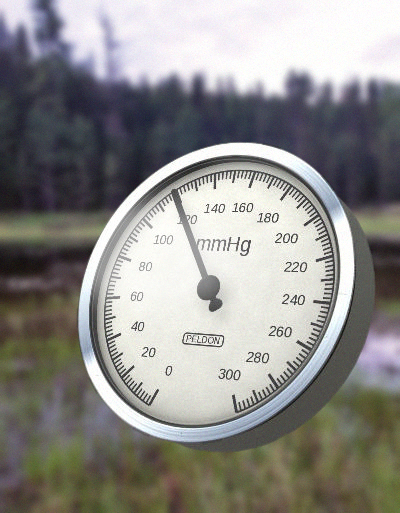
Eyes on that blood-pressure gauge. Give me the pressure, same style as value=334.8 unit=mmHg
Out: value=120 unit=mmHg
